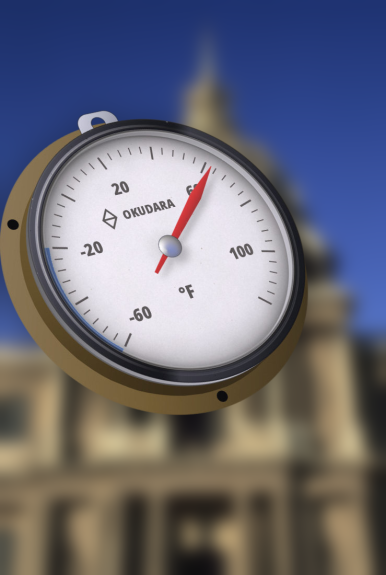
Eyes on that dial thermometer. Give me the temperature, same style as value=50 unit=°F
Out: value=62 unit=°F
